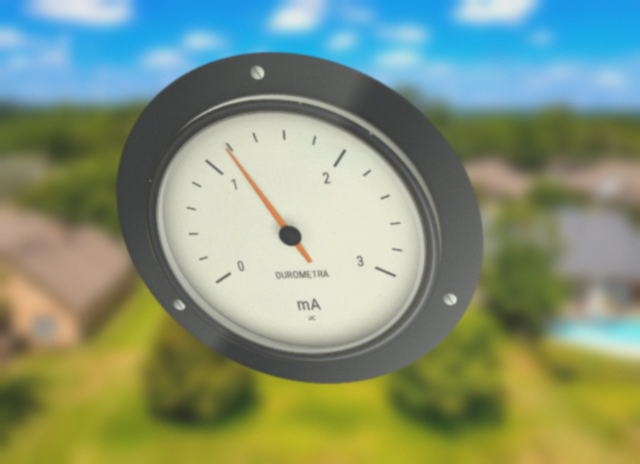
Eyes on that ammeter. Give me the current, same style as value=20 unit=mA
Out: value=1.2 unit=mA
